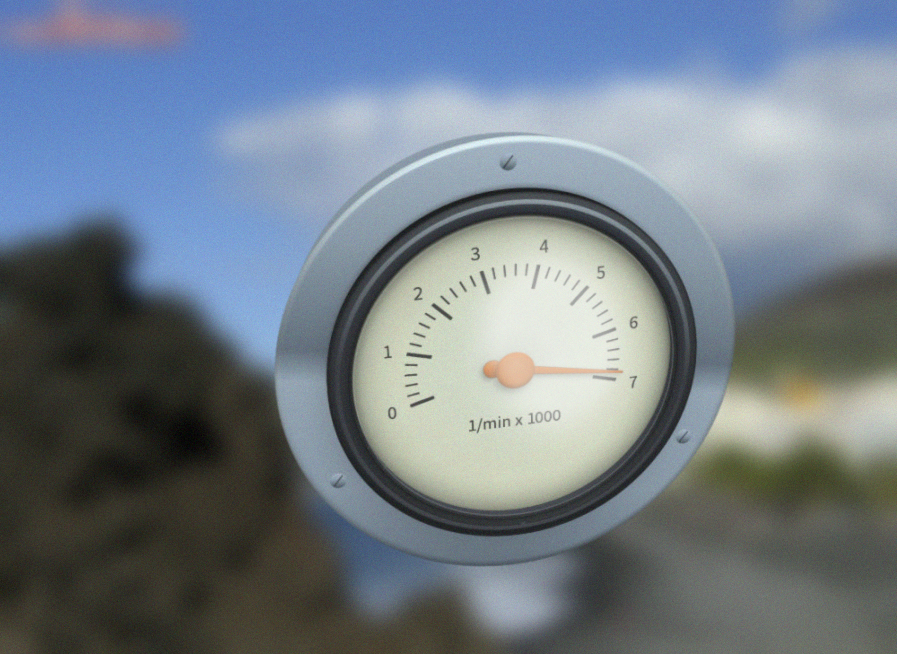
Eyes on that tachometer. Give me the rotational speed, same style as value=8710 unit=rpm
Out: value=6800 unit=rpm
